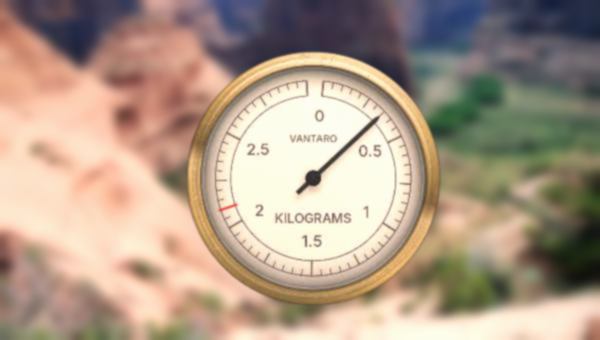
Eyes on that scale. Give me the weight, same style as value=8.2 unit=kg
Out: value=0.35 unit=kg
